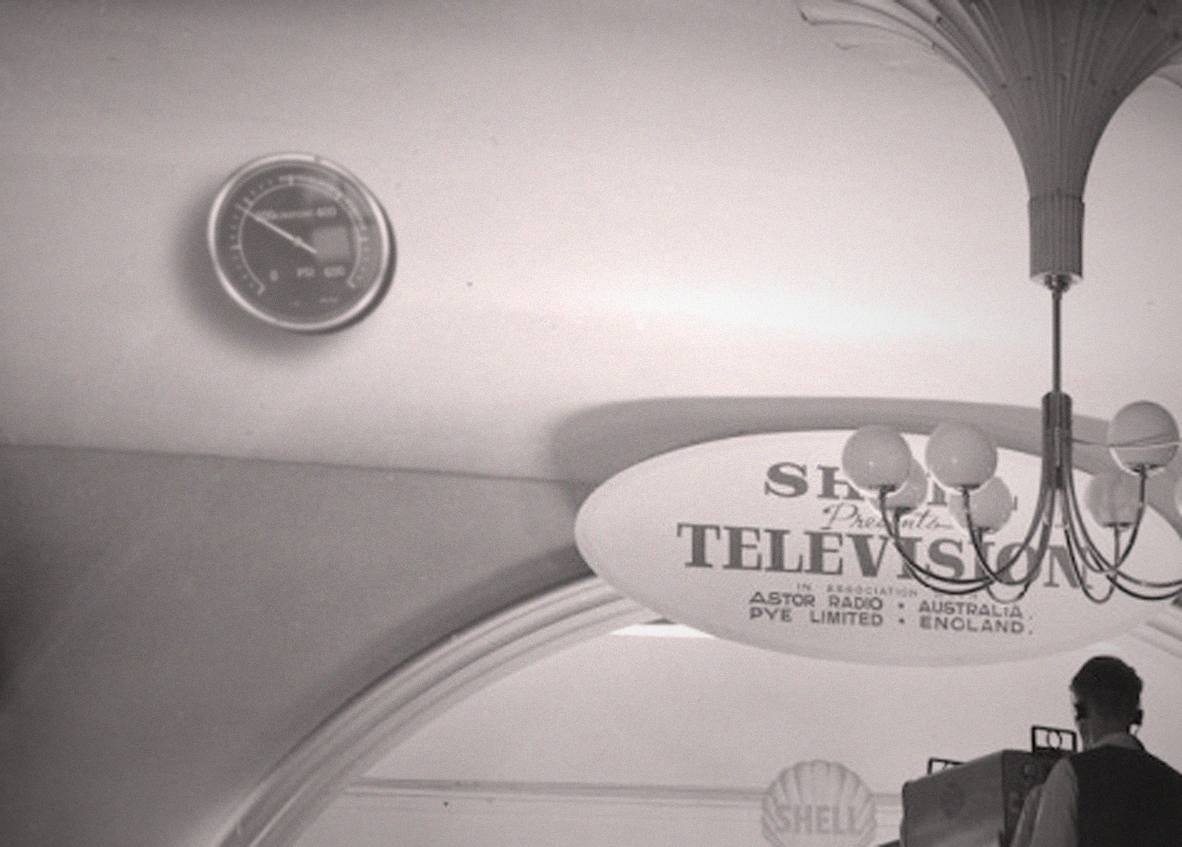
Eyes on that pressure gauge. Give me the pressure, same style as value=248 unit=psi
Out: value=180 unit=psi
